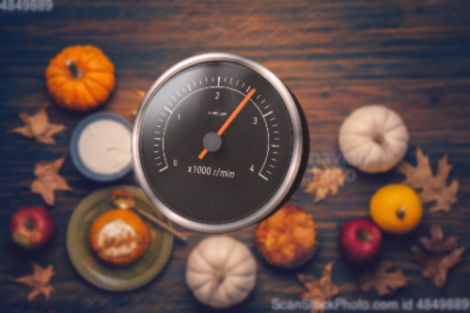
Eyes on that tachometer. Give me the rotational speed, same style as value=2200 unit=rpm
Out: value=2600 unit=rpm
